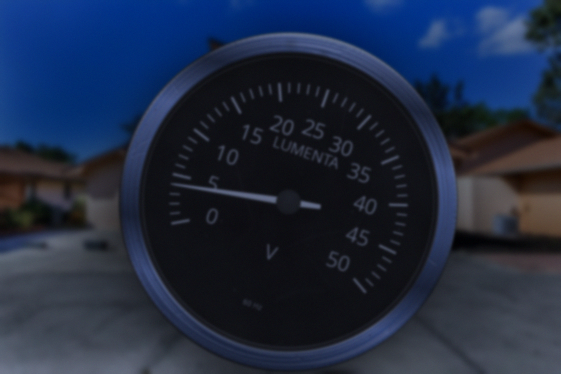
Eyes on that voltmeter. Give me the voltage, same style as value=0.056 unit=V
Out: value=4 unit=V
